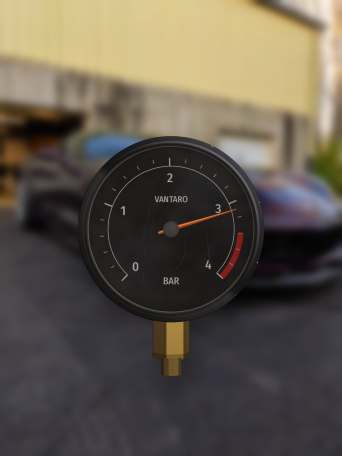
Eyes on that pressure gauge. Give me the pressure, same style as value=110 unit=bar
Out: value=3.1 unit=bar
